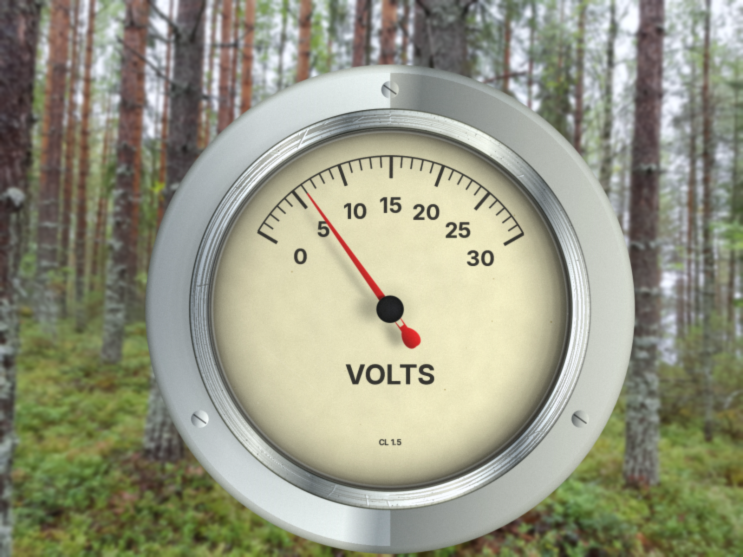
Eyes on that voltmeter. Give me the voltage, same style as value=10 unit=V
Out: value=6 unit=V
